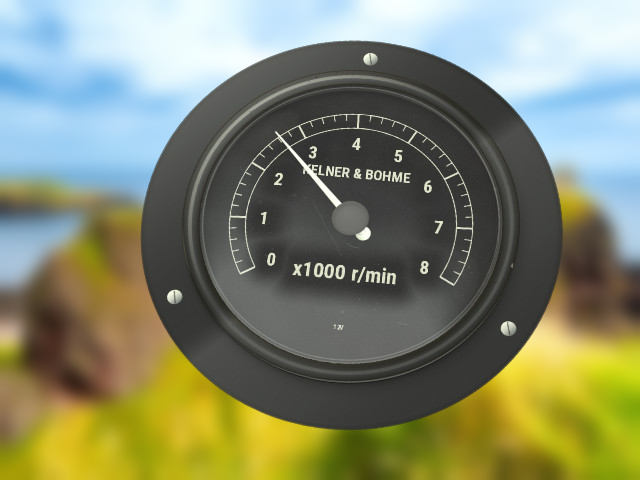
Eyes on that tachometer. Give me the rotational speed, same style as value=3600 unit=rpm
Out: value=2600 unit=rpm
